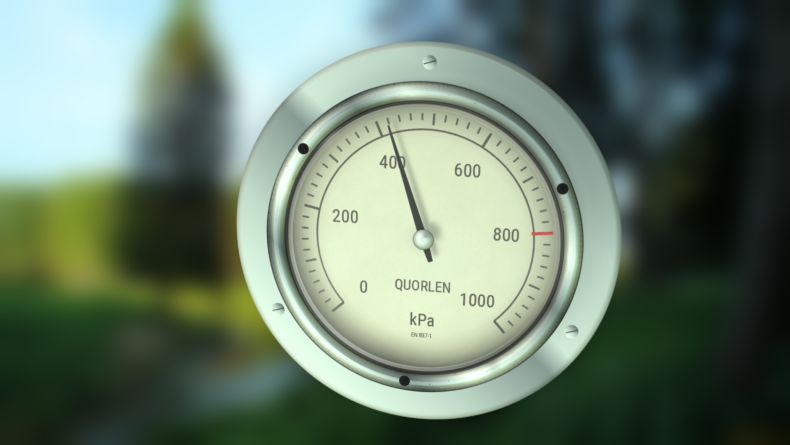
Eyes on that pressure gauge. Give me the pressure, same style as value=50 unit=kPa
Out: value=420 unit=kPa
